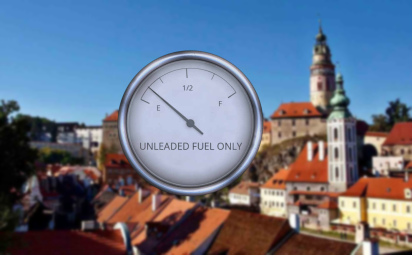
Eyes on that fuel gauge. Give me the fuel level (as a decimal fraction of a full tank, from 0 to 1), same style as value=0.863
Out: value=0.125
